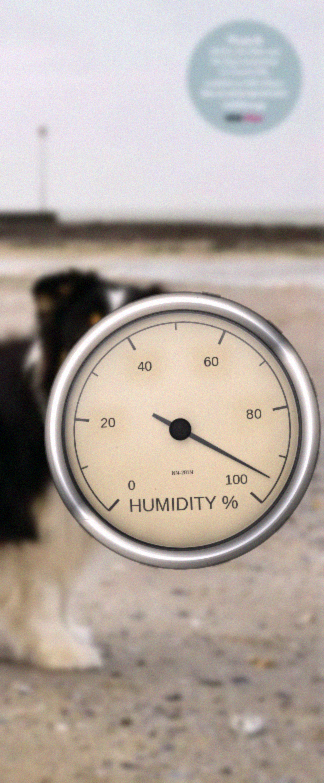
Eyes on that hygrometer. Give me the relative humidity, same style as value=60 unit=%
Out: value=95 unit=%
